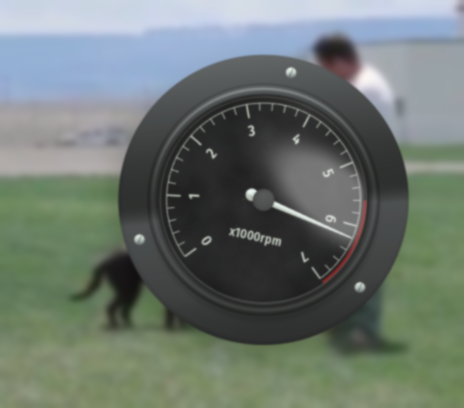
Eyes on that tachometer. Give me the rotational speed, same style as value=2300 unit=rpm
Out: value=6200 unit=rpm
